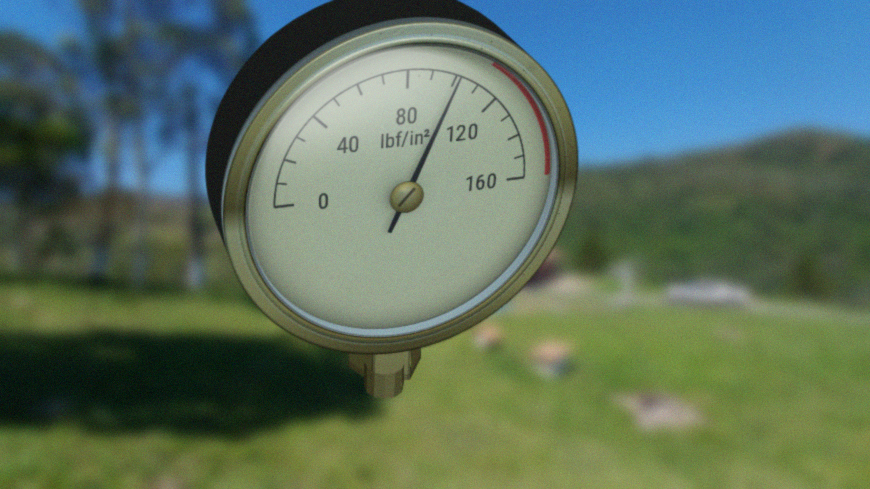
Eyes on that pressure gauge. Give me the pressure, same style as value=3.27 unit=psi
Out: value=100 unit=psi
